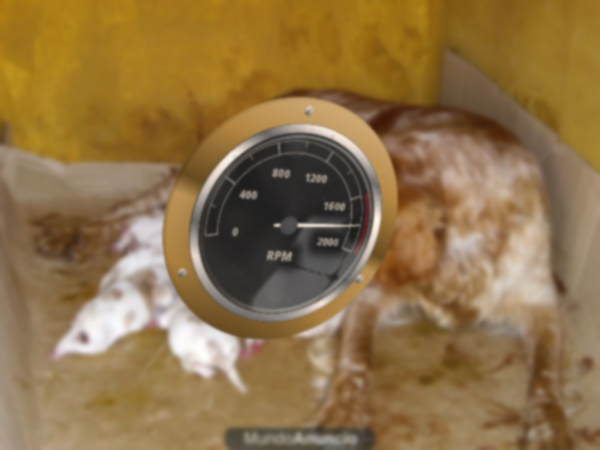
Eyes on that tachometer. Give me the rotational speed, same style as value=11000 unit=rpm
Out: value=1800 unit=rpm
